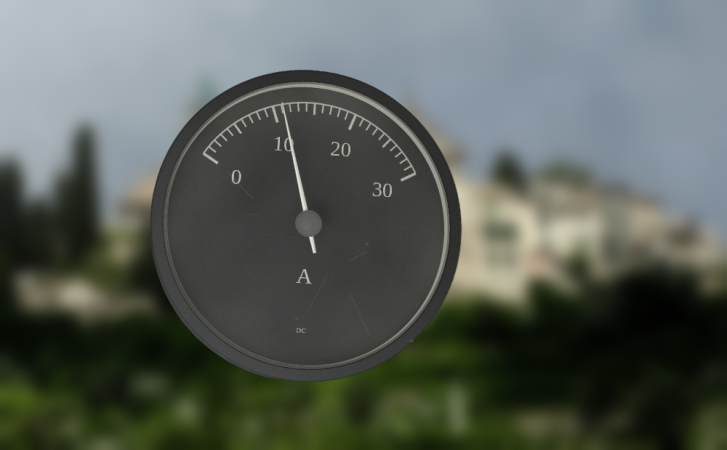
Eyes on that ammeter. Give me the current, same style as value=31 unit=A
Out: value=11 unit=A
